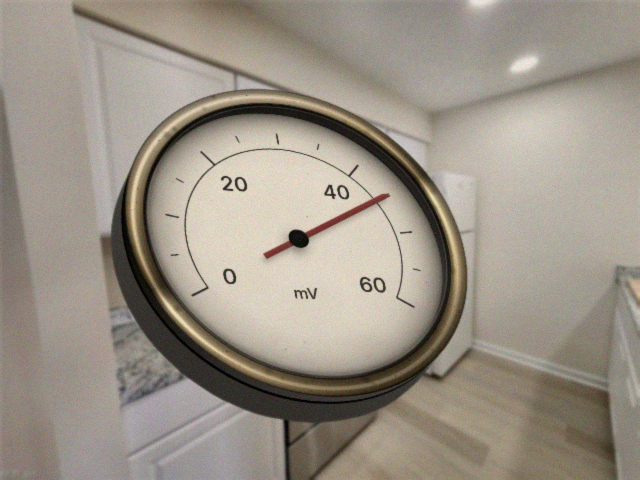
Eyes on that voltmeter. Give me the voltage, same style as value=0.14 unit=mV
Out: value=45 unit=mV
